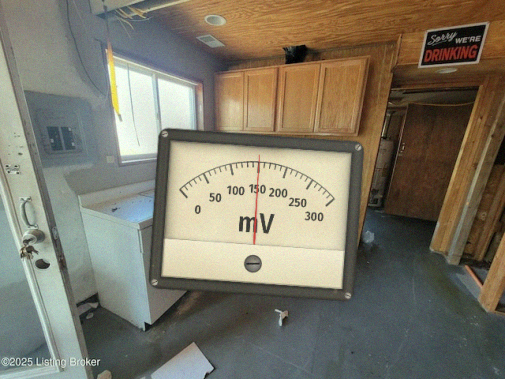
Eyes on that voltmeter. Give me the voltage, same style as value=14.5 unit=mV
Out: value=150 unit=mV
